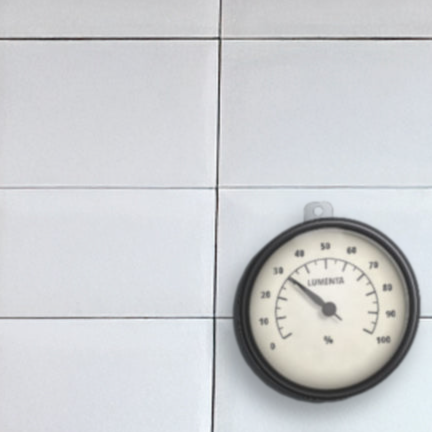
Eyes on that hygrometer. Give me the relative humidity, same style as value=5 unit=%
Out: value=30 unit=%
